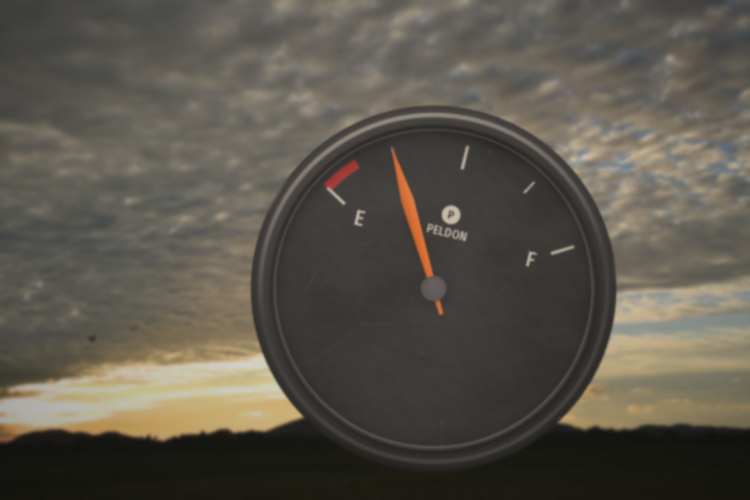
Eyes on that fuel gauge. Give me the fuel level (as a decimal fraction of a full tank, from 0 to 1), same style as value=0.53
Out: value=0.25
